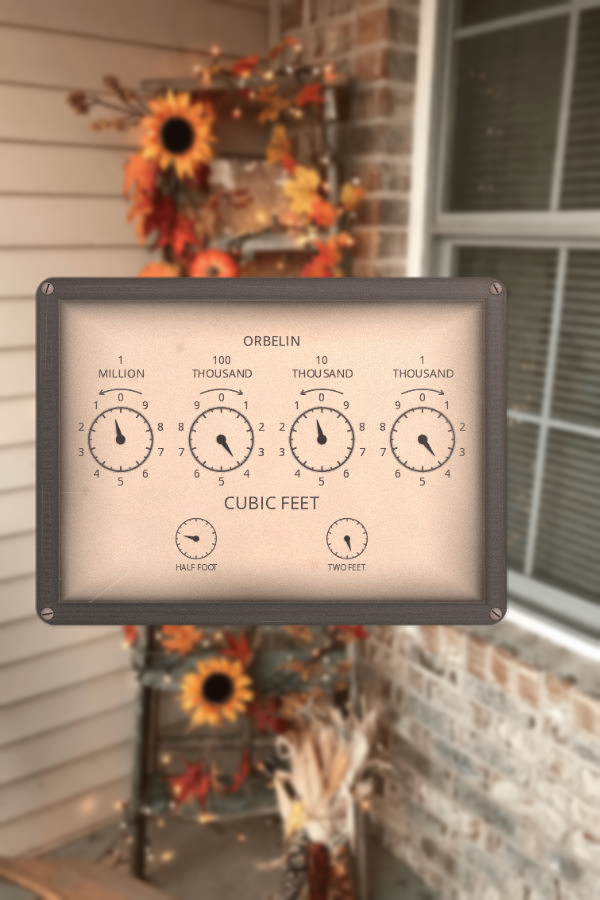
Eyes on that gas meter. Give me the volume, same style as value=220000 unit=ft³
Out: value=40400 unit=ft³
